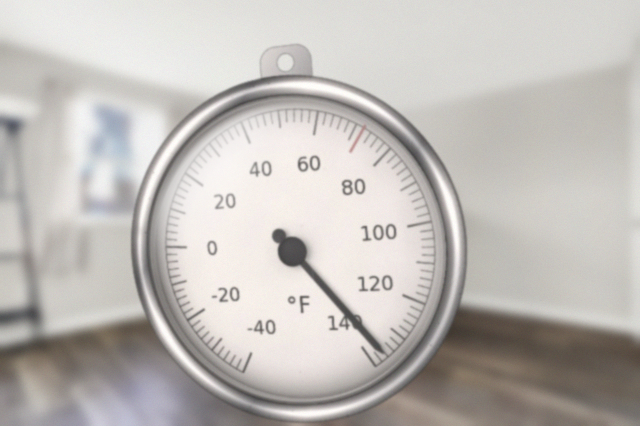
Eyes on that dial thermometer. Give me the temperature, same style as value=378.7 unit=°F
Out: value=136 unit=°F
